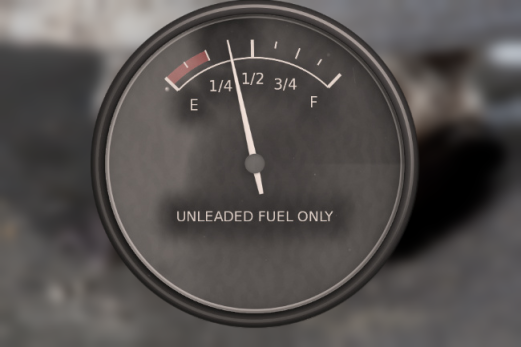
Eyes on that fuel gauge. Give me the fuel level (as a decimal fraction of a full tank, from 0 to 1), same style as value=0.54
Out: value=0.375
